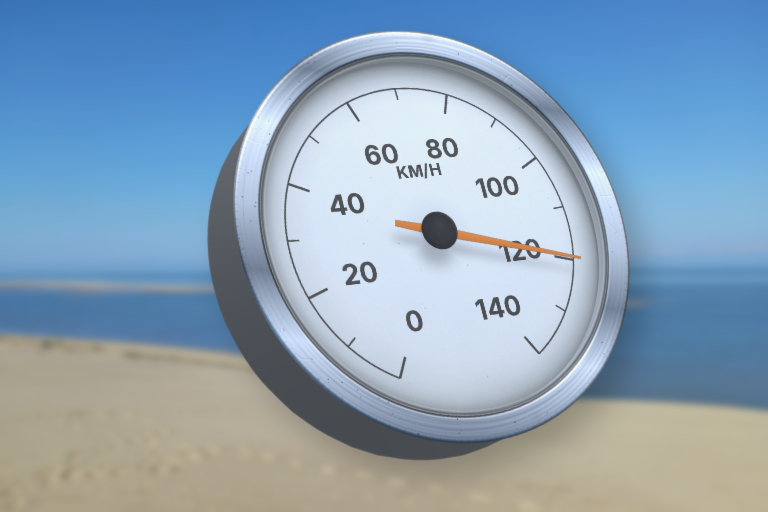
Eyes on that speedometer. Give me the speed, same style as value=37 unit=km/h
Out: value=120 unit=km/h
